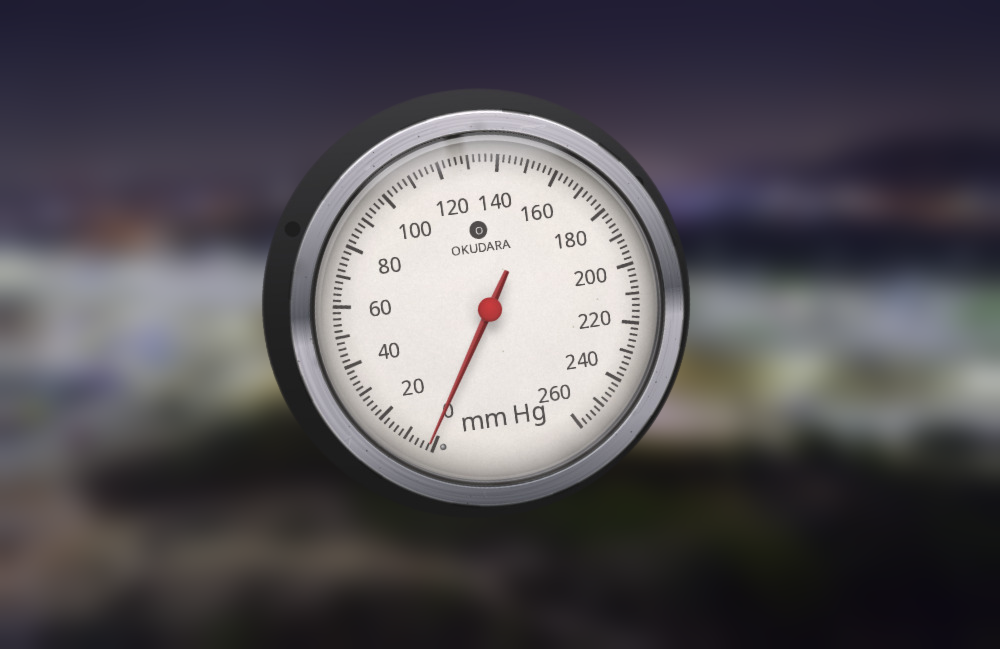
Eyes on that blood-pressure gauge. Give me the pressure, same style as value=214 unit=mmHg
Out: value=2 unit=mmHg
